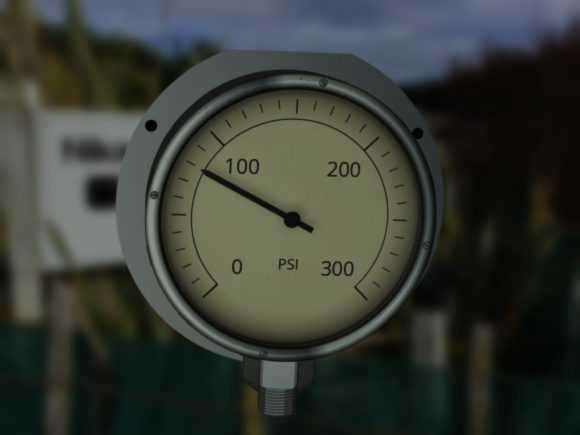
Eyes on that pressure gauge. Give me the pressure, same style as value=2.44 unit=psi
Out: value=80 unit=psi
